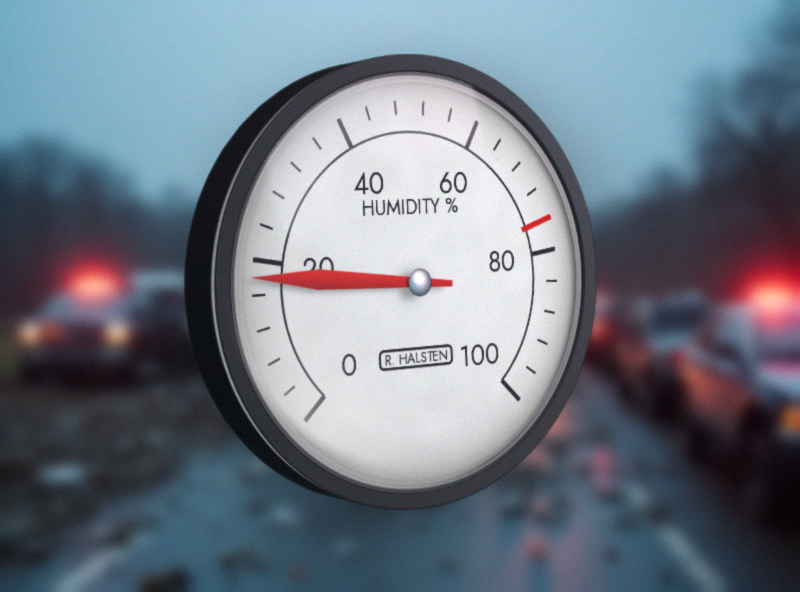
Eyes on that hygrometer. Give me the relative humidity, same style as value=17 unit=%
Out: value=18 unit=%
